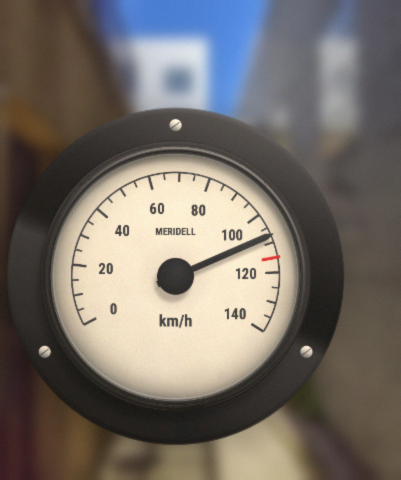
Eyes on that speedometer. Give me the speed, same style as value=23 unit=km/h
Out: value=107.5 unit=km/h
